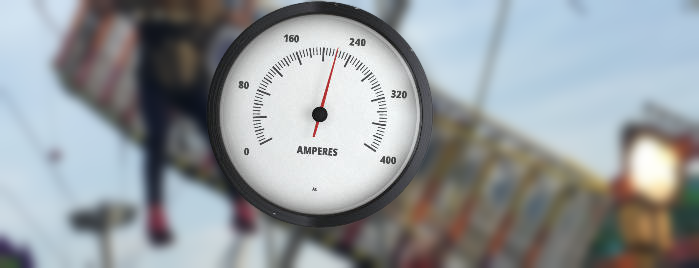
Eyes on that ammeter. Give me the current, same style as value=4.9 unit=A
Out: value=220 unit=A
